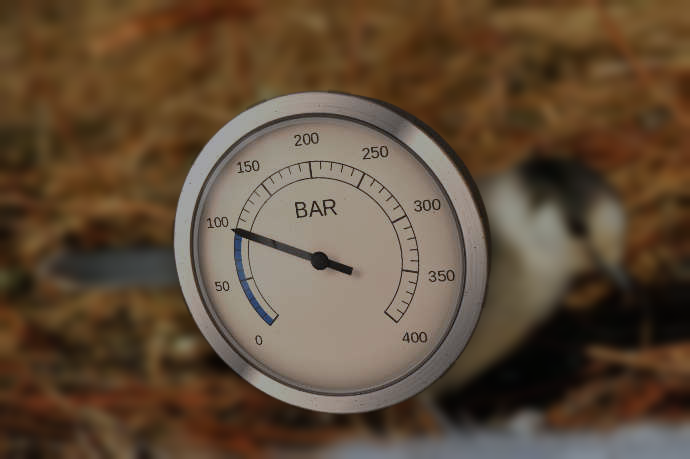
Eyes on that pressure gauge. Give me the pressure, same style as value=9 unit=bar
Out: value=100 unit=bar
